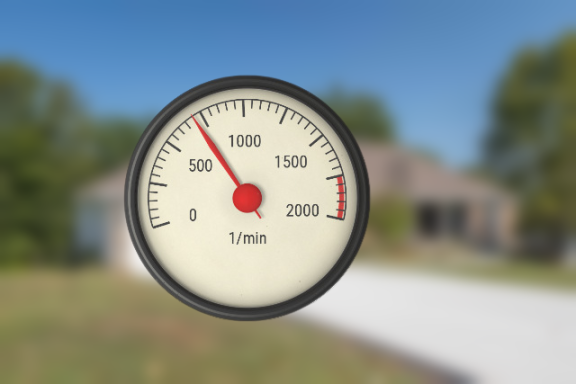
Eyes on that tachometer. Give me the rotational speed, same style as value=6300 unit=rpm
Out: value=700 unit=rpm
